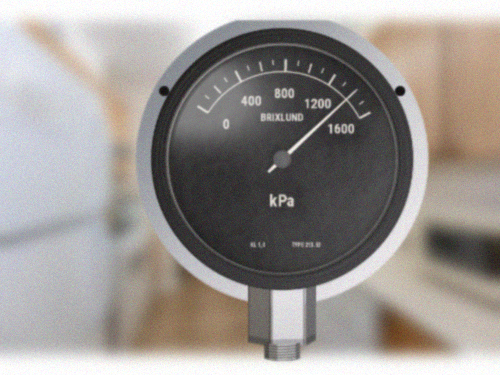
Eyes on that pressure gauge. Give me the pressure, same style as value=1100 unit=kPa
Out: value=1400 unit=kPa
